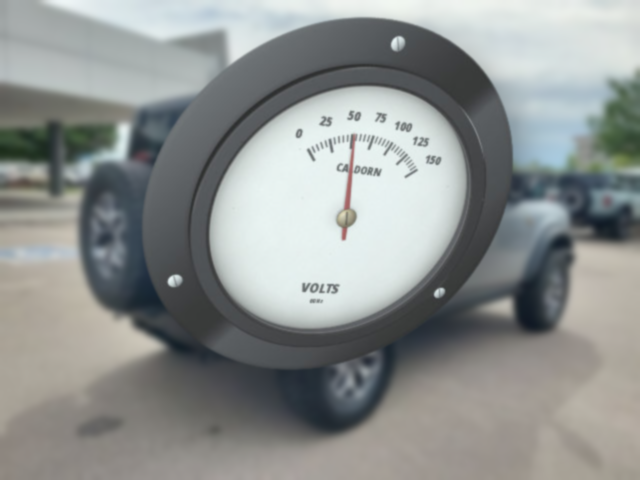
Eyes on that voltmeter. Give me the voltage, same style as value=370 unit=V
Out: value=50 unit=V
